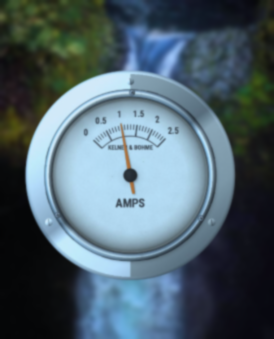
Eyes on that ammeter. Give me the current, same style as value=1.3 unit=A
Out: value=1 unit=A
